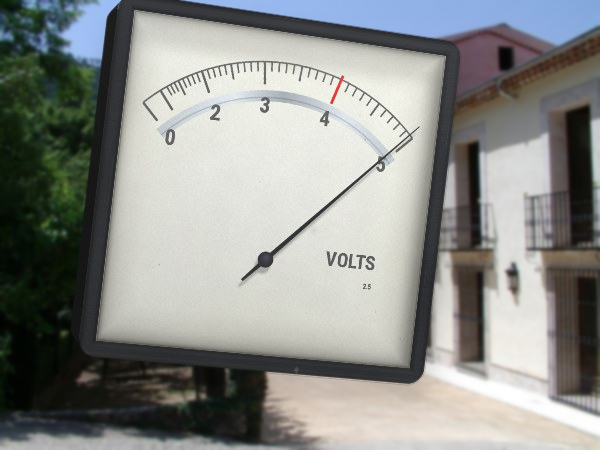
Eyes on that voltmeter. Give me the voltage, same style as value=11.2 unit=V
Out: value=4.95 unit=V
